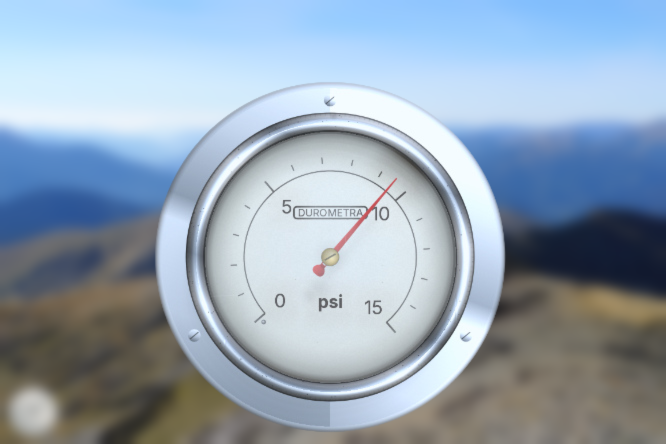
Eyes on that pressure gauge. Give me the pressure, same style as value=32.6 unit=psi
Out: value=9.5 unit=psi
